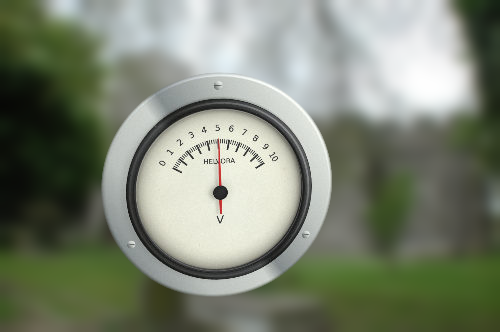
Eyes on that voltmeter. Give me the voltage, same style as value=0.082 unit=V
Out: value=5 unit=V
